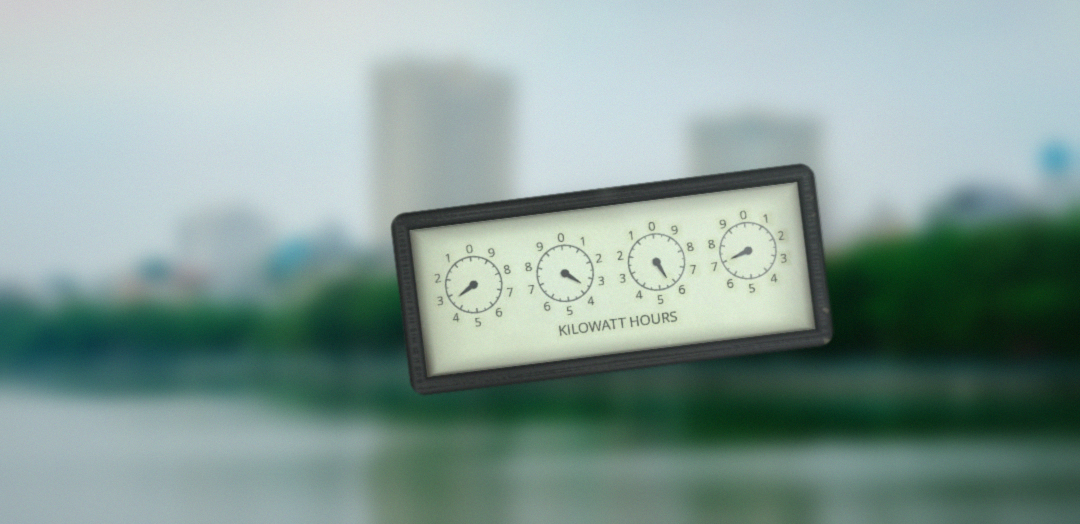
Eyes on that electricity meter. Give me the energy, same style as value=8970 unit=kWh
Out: value=3357 unit=kWh
